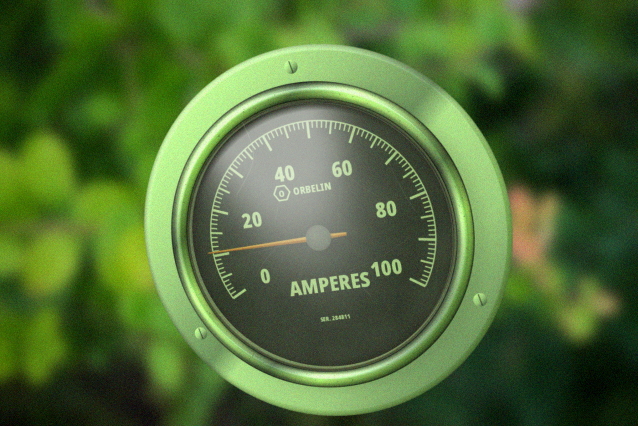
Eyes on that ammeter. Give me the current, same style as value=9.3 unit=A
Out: value=11 unit=A
